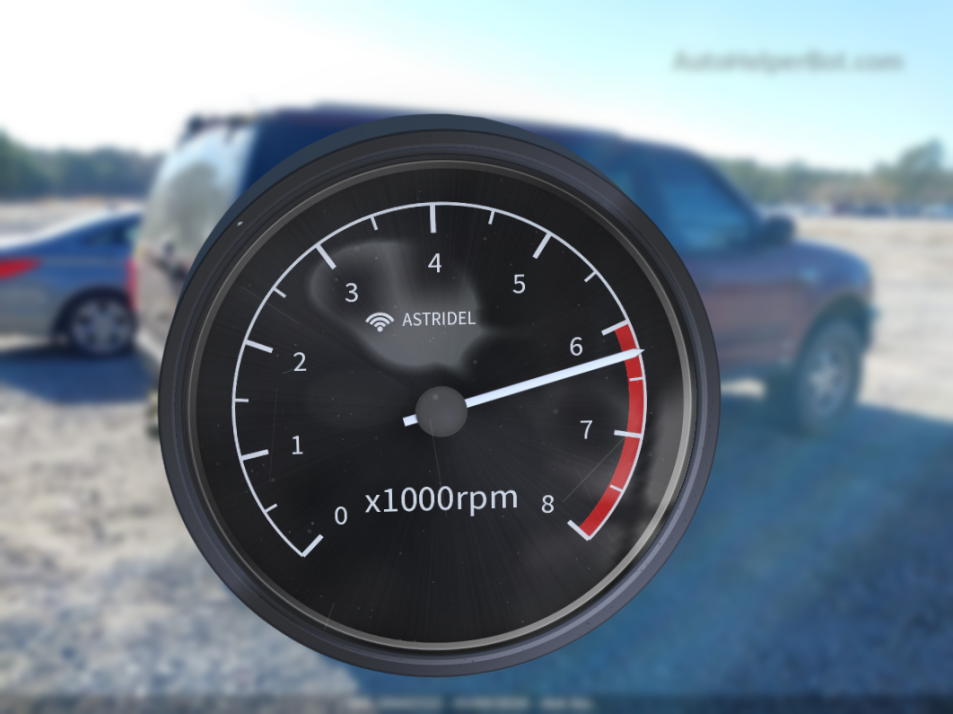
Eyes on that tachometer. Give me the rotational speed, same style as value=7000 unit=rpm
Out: value=6250 unit=rpm
